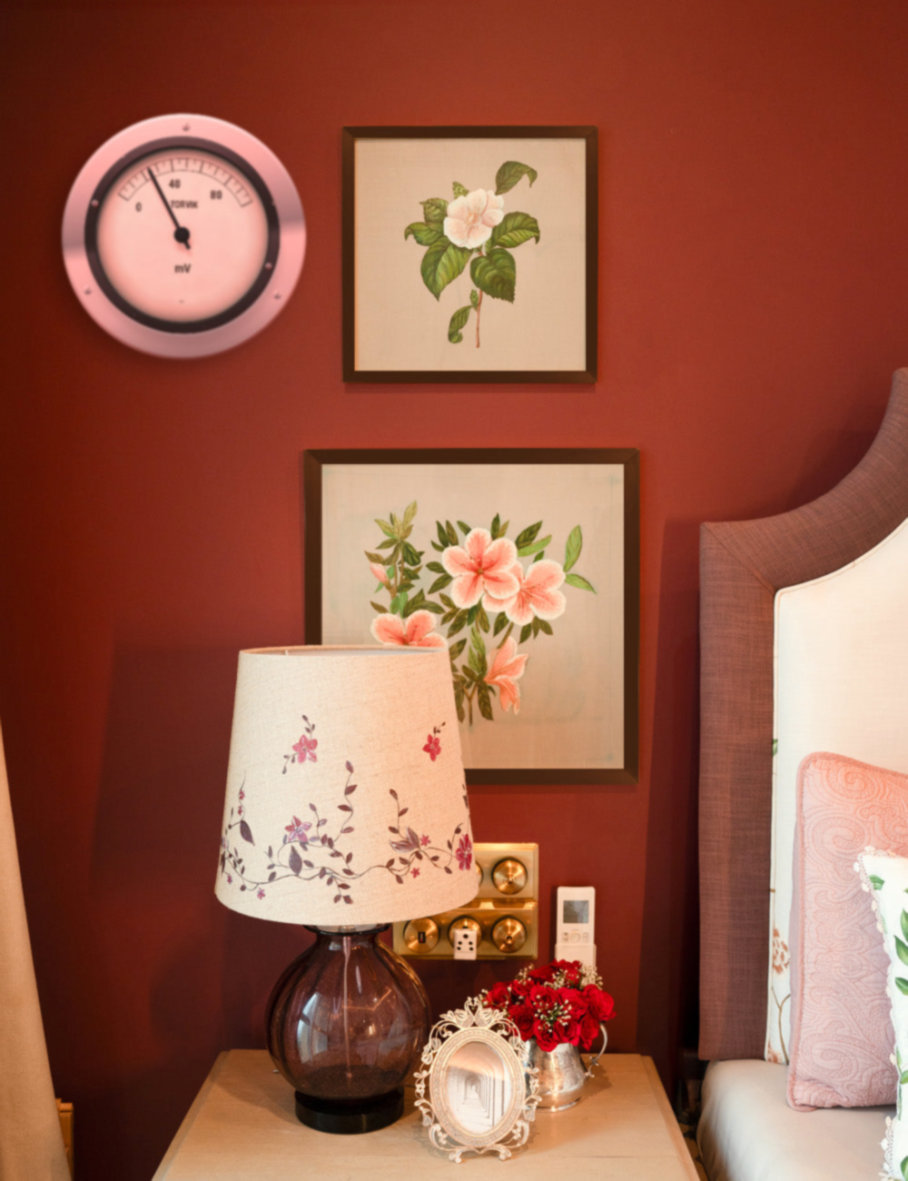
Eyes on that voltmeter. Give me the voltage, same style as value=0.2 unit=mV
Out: value=25 unit=mV
